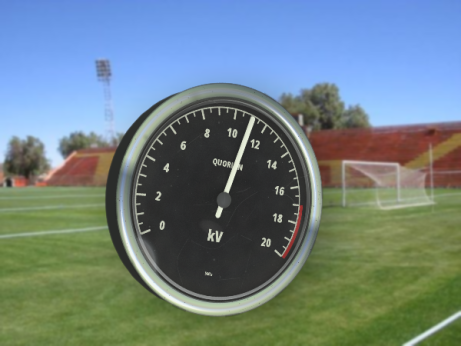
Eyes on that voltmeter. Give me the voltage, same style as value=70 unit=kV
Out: value=11 unit=kV
